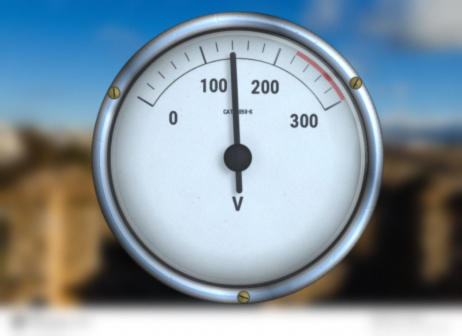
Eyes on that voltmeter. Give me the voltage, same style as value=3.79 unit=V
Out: value=140 unit=V
